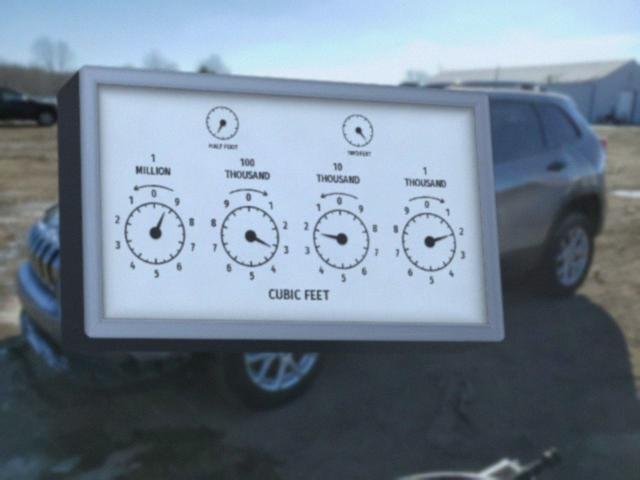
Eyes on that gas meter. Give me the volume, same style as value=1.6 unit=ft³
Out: value=932200 unit=ft³
